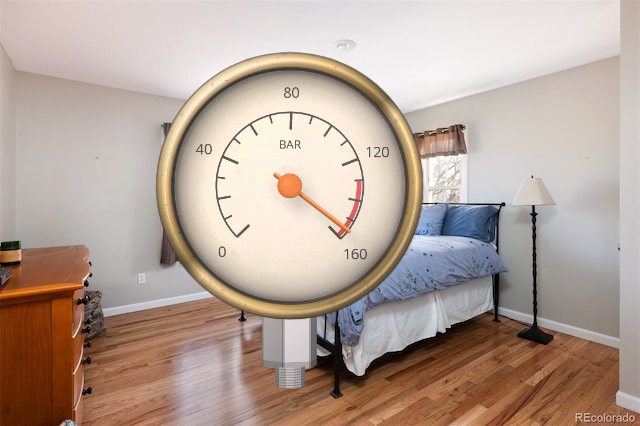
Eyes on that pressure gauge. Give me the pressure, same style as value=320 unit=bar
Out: value=155 unit=bar
